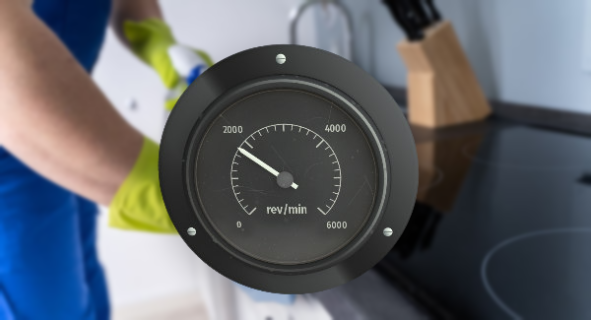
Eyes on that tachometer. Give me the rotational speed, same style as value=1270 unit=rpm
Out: value=1800 unit=rpm
